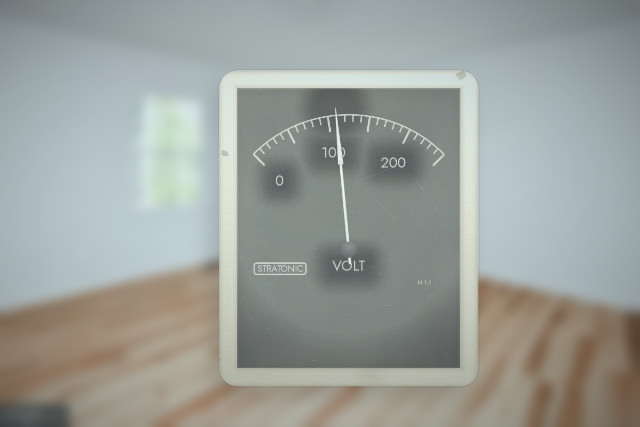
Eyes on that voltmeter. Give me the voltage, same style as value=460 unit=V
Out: value=110 unit=V
